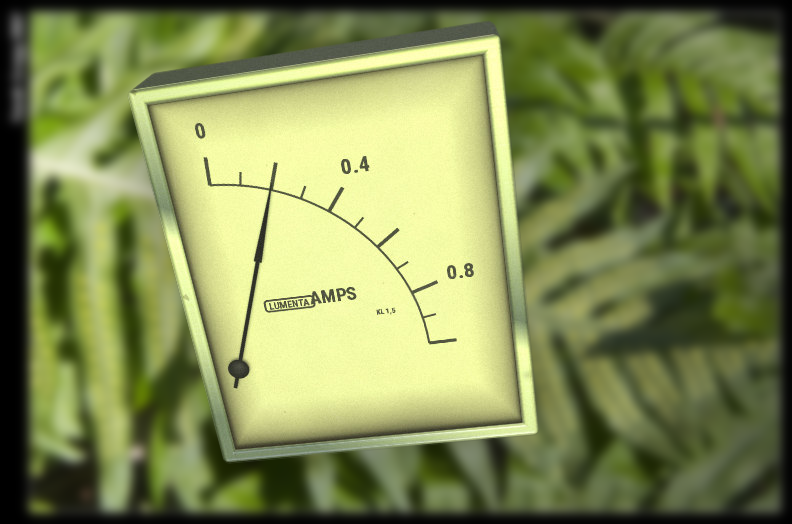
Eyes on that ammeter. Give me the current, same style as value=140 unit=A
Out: value=0.2 unit=A
